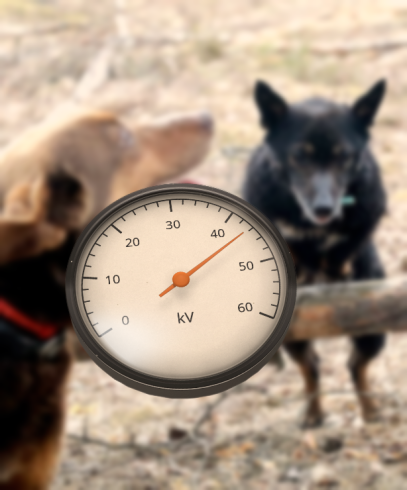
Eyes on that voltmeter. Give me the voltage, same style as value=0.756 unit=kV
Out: value=44 unit=kV
